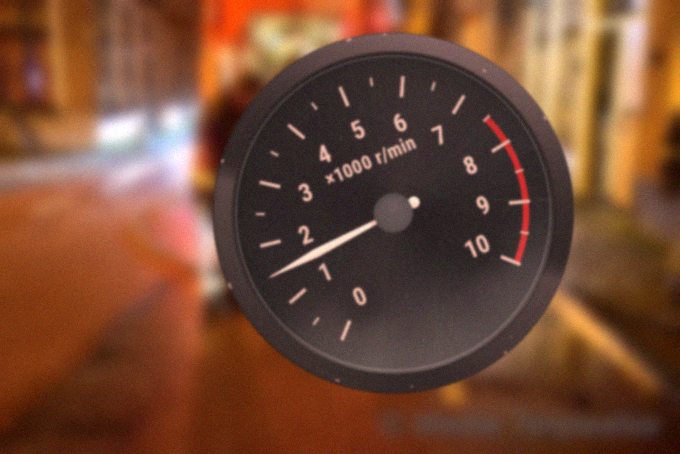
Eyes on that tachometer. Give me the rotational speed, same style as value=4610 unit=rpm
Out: value=1500 unit=rpm
